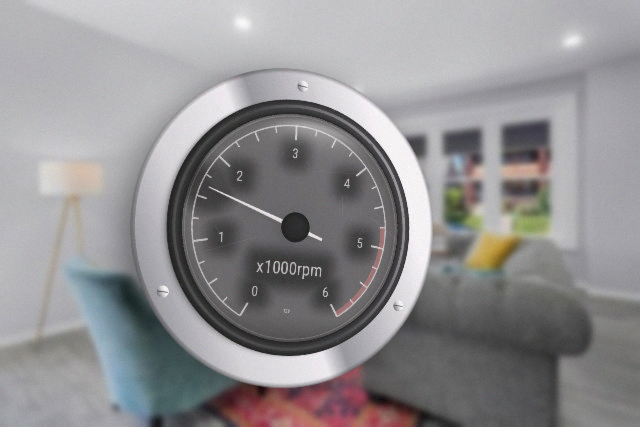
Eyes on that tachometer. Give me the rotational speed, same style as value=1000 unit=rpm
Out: value=1625 unit=rpm
